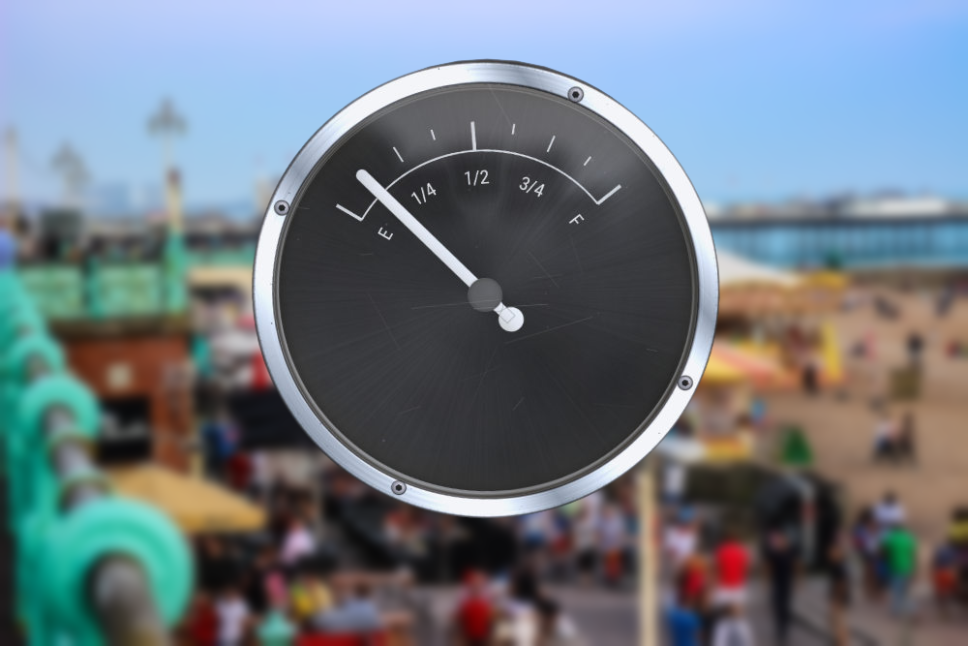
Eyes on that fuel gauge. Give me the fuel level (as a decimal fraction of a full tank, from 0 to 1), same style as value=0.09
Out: value=0.125
